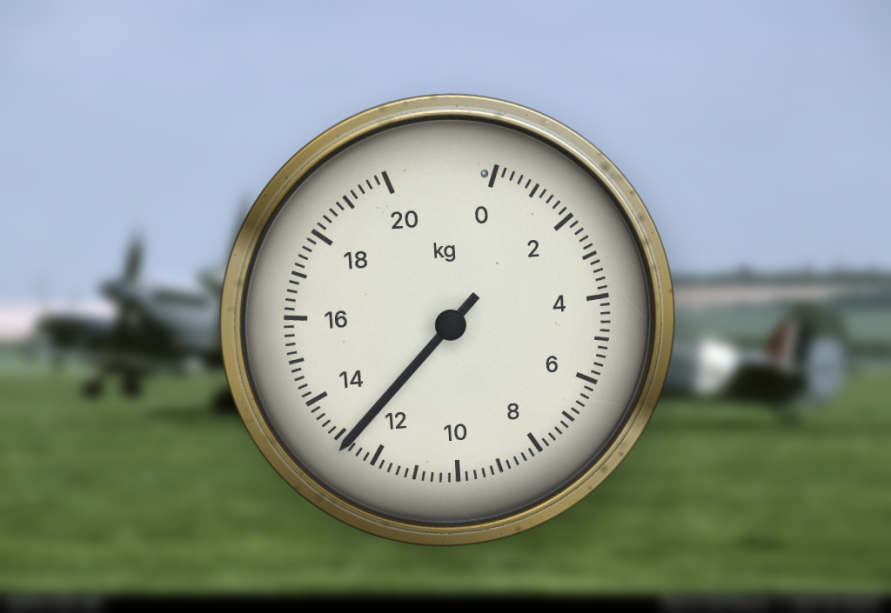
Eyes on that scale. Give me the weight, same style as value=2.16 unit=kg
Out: value=12.8 unit=kg
